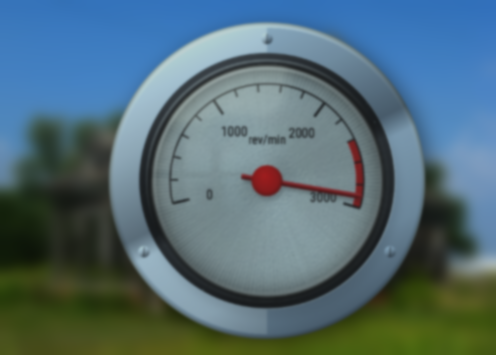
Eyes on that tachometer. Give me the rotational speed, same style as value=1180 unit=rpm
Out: value=2900 unit=rpm
